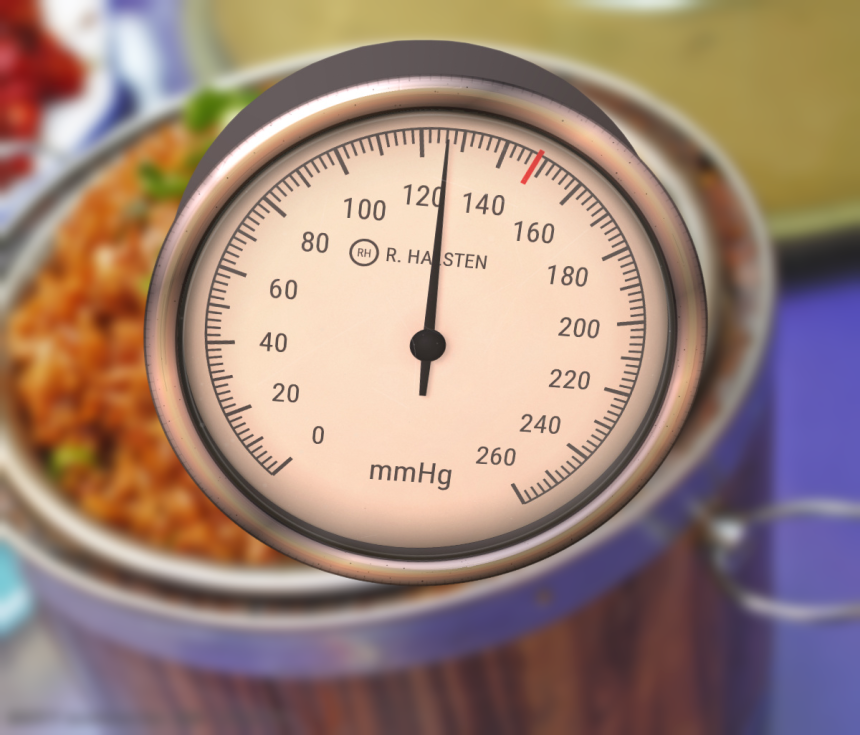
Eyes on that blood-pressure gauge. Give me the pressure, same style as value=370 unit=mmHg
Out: value=126 unit=mmHg
